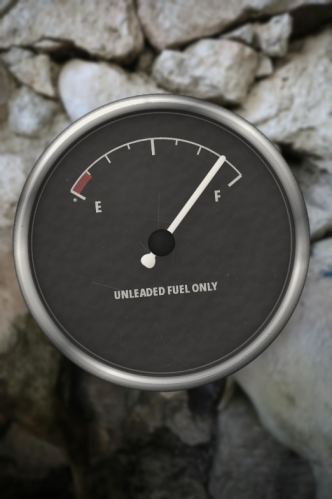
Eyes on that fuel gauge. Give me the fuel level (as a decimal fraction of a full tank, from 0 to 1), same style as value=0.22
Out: value=0.875
